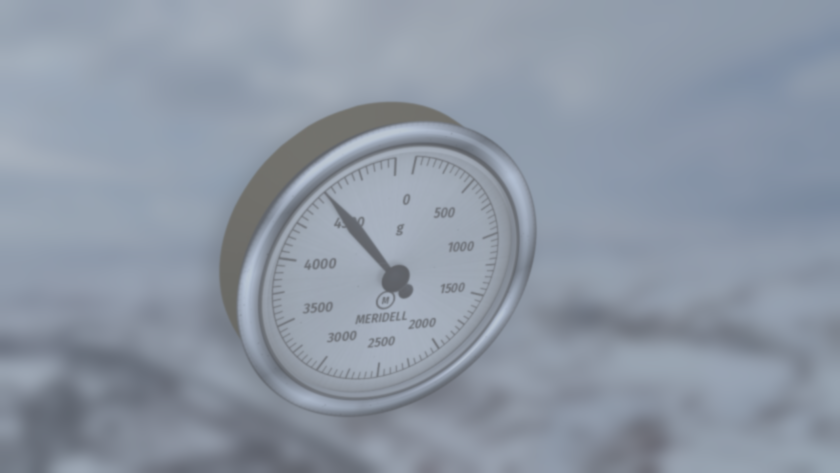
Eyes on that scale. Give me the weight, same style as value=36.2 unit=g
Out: value=4500 unit=g
